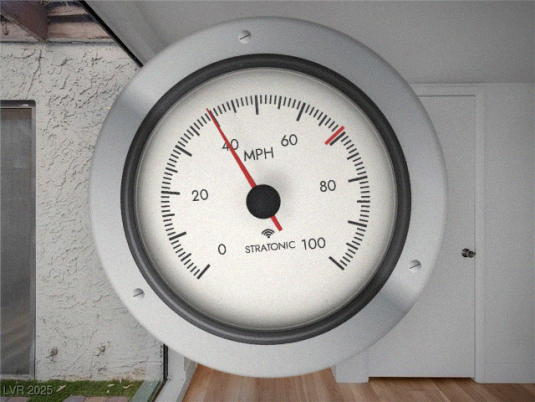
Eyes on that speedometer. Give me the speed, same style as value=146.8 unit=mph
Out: value=40 unit=mph
